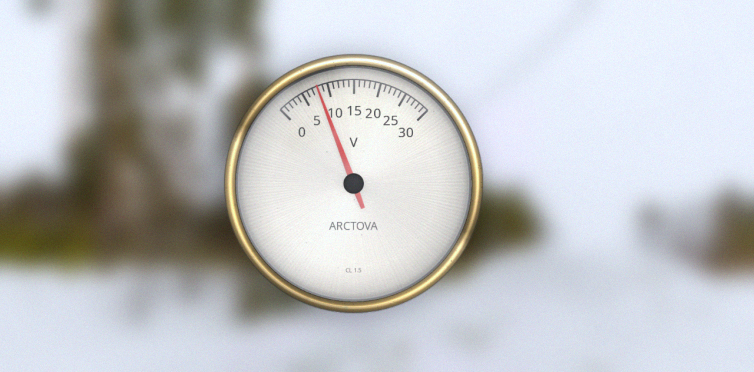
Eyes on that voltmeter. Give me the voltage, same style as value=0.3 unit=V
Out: value=8 unit=V
